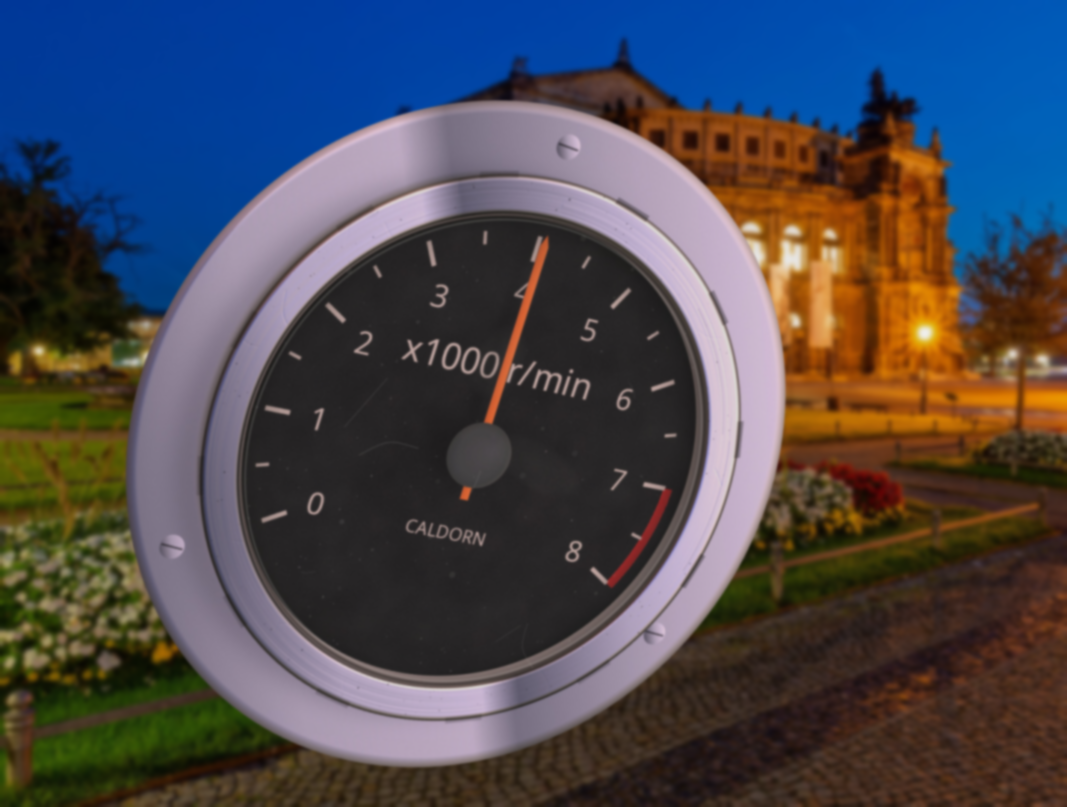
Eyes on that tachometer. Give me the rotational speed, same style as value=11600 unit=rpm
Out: value=4000 unit=rpm
